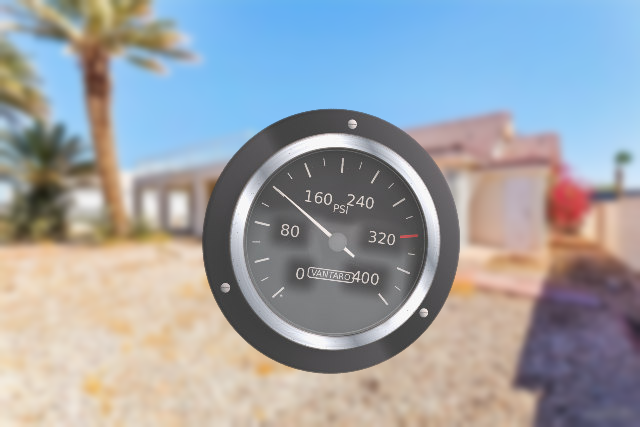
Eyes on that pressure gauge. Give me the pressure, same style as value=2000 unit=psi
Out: value=120 unit=psi
